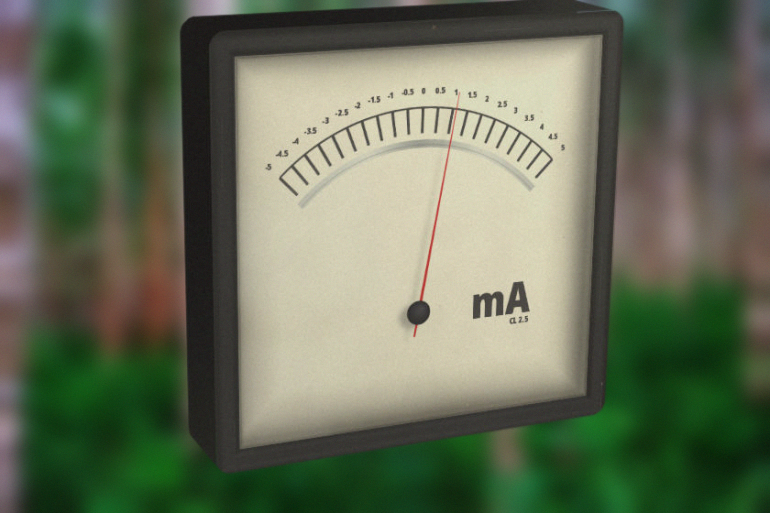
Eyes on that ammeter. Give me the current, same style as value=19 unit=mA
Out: value=1 unit=mA
